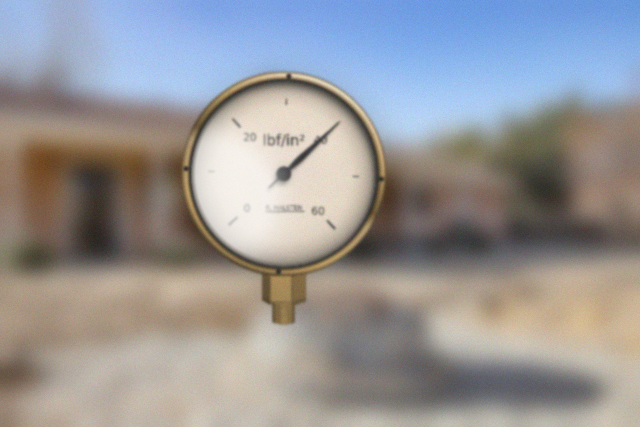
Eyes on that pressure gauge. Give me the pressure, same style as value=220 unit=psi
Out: value=40 unit=psi
